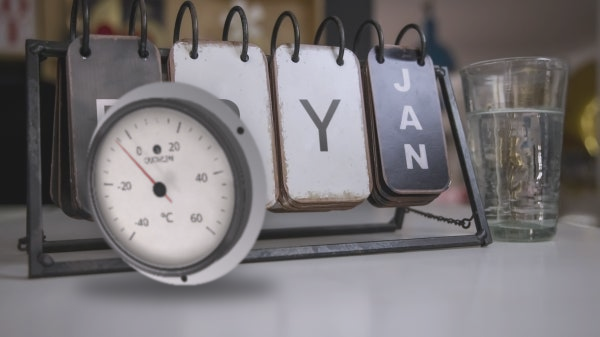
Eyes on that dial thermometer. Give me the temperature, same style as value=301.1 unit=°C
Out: value=-4 unit=°C
